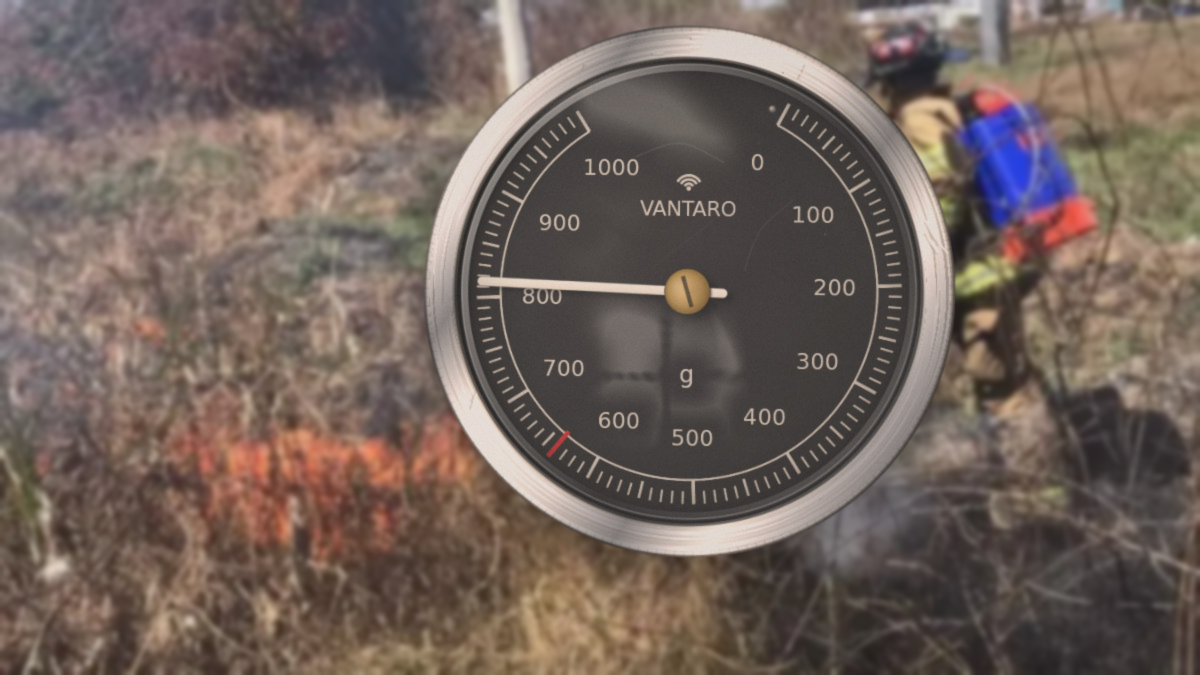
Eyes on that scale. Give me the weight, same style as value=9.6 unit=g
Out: value=815 unit=g
